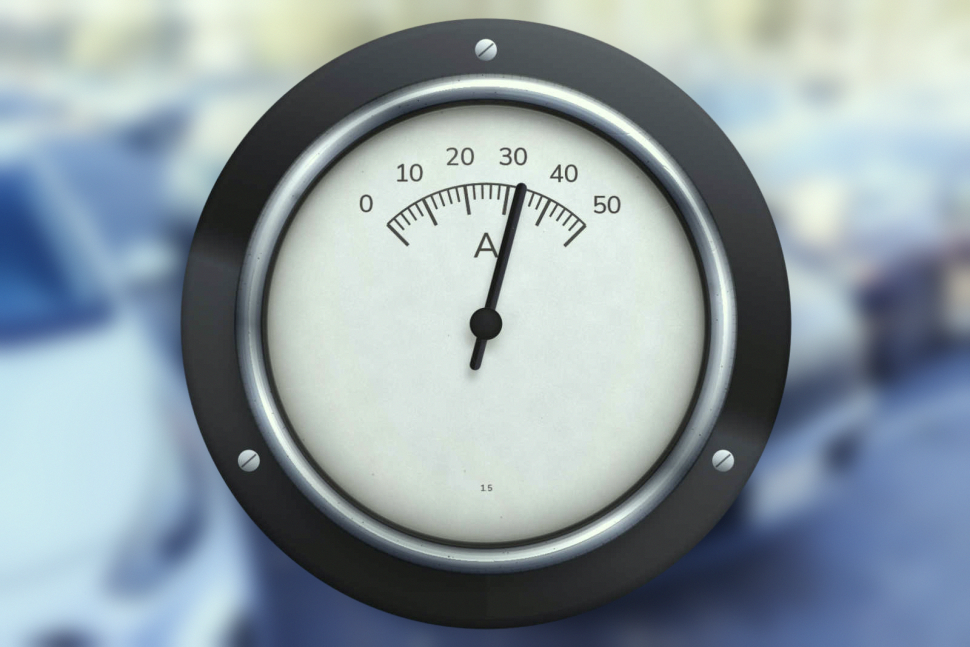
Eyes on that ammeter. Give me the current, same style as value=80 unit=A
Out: value=33 unit=A
